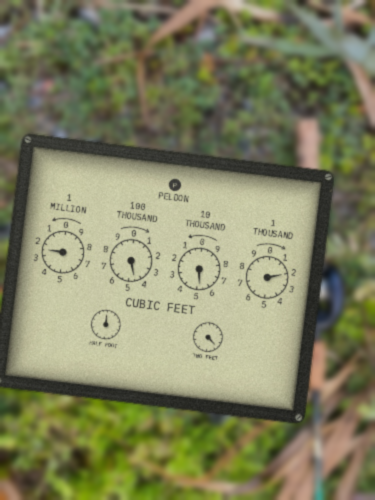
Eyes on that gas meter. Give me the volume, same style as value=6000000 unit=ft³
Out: value=245200 unit=ft³
